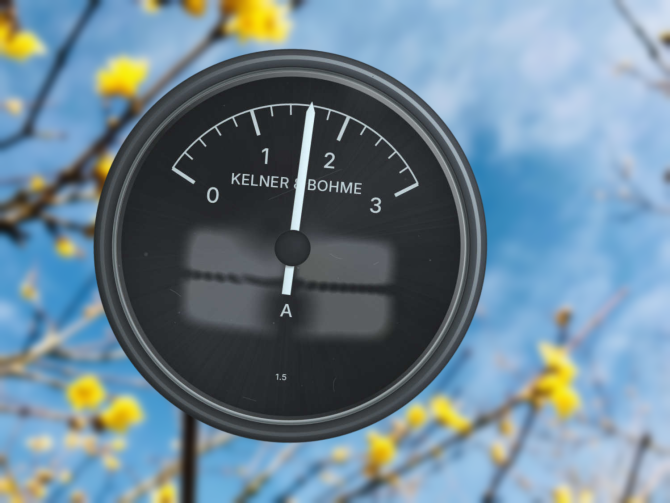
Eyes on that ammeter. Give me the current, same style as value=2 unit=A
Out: value=1.6 unit=A
